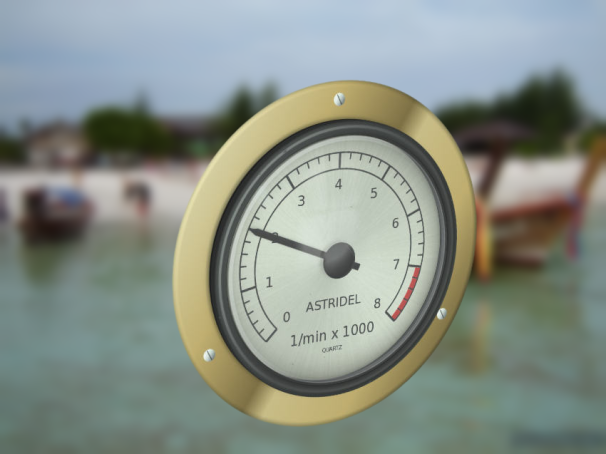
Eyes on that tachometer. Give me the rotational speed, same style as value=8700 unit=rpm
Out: value=2000 unit=rpm
